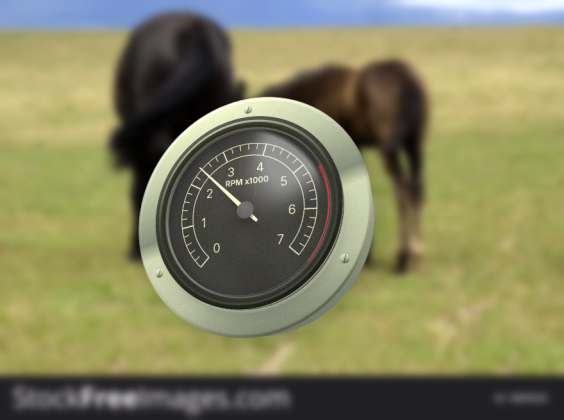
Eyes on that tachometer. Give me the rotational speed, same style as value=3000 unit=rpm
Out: value=2400 unit=rpm
